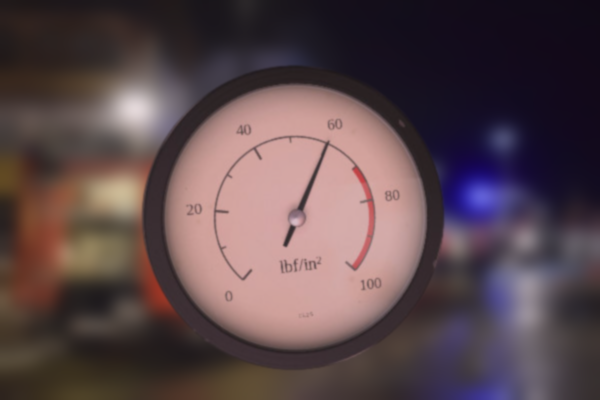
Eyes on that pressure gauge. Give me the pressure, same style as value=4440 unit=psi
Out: value=60 unit=psi
